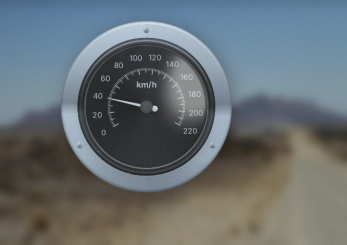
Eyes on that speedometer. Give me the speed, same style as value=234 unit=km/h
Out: value=40 unit=km/h
